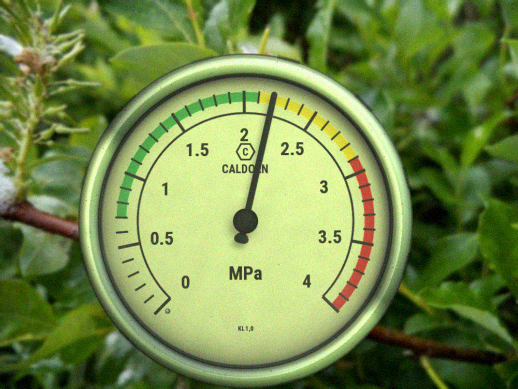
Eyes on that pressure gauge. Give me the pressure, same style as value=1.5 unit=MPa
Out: value=2.2 unit=MPa
